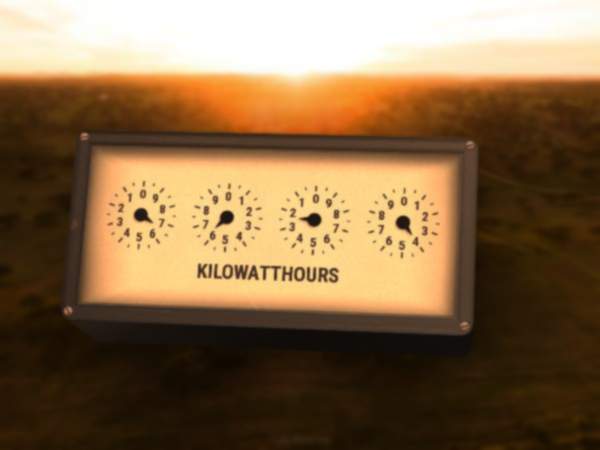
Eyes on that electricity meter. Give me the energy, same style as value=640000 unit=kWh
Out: value=6624 unit=kWh
